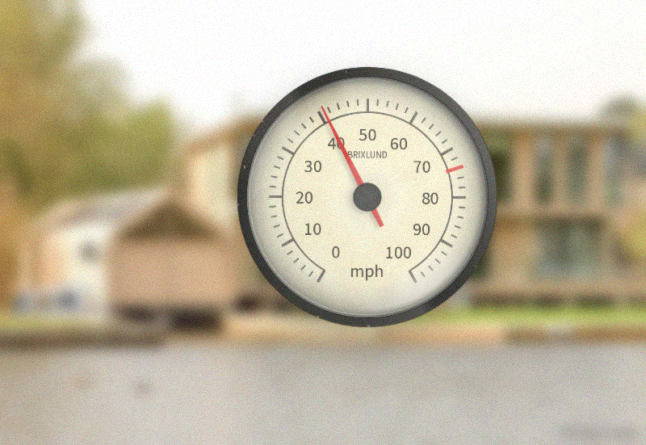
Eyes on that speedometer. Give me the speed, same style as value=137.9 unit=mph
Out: value=41 unit=mph
